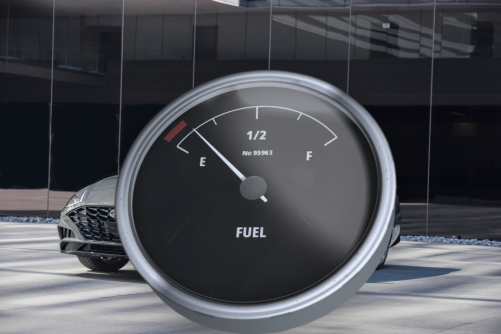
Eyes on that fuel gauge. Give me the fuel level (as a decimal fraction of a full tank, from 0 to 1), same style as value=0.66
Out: value=0.125
